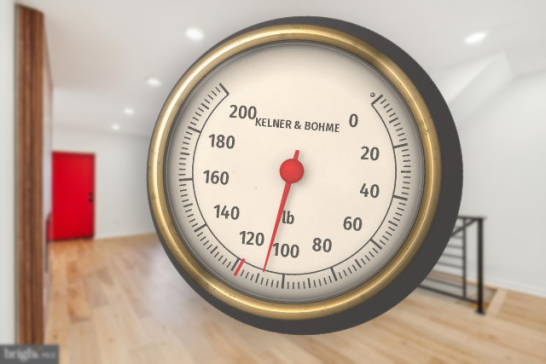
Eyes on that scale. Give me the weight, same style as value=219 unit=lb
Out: value=108 unit=lb
